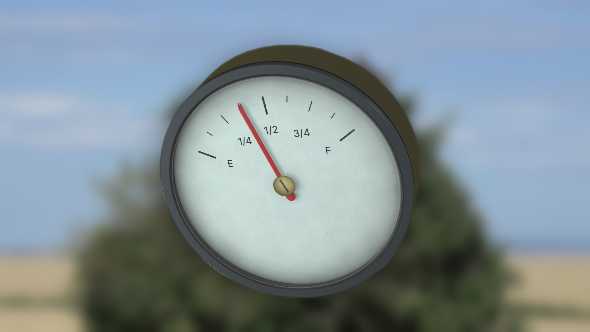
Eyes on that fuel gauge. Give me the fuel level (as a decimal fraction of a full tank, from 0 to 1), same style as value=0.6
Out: value=0.375
